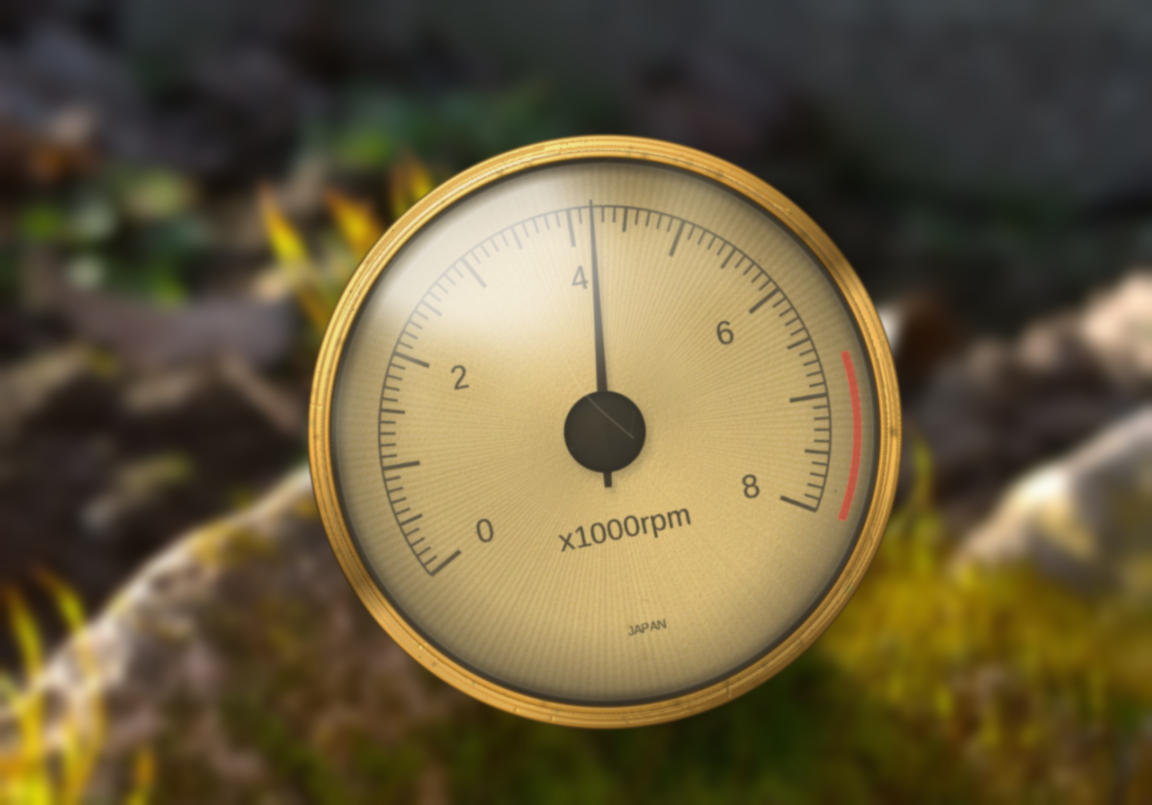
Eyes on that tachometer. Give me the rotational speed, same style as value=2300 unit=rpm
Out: value=4200 unit=rpm
